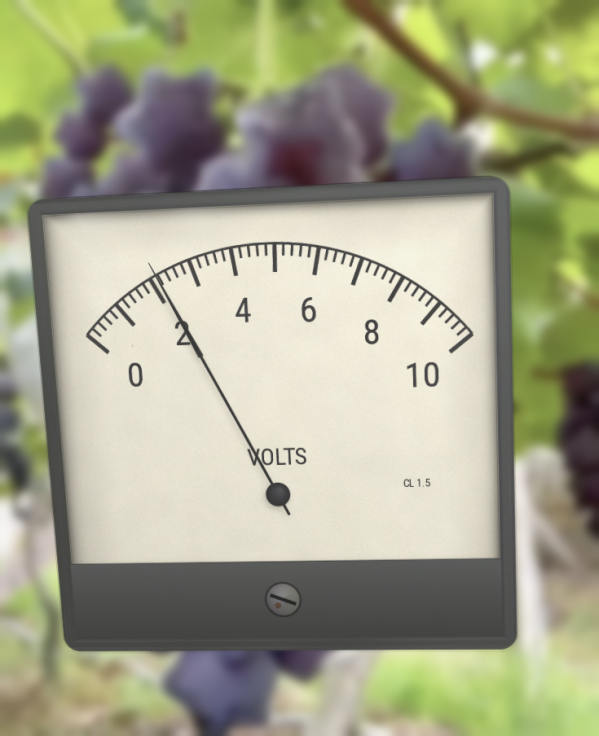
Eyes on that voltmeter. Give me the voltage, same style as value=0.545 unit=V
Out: value=2.2 unit=V
